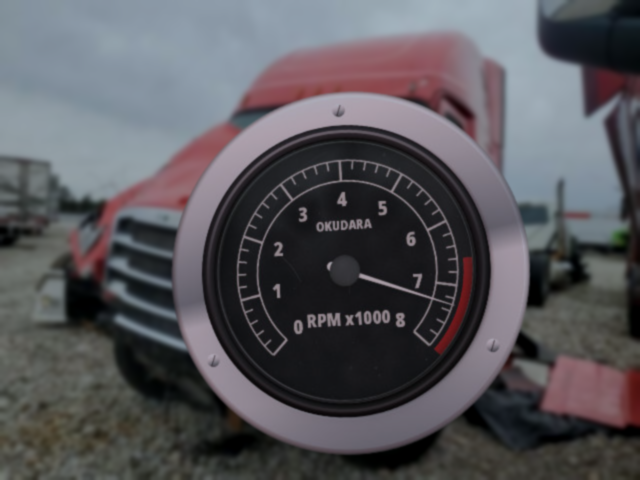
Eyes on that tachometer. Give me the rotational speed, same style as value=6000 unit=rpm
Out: value=7300 unit=rpm
